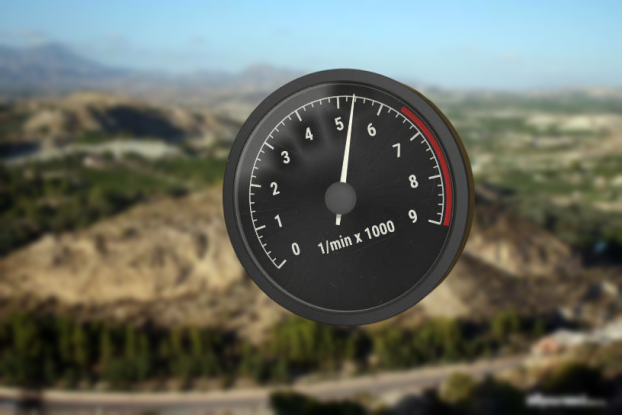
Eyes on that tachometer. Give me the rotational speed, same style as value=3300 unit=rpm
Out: value=5400 unit=rpm
